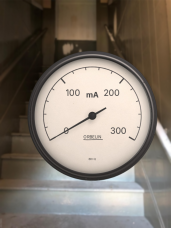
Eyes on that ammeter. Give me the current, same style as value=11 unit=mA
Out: value=0 unit=mA
